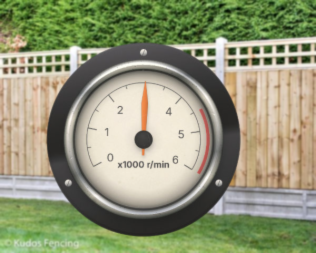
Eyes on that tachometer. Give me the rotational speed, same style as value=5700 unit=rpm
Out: value=3000 unit=rpm
